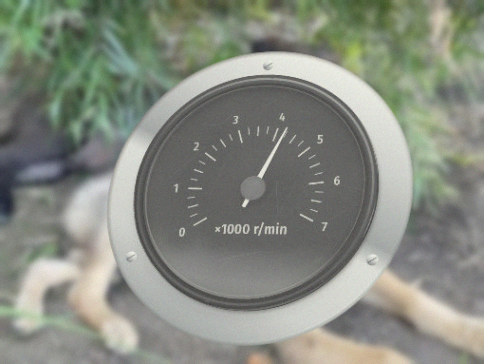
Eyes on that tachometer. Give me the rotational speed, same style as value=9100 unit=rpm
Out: value=4250 unit=rpm
